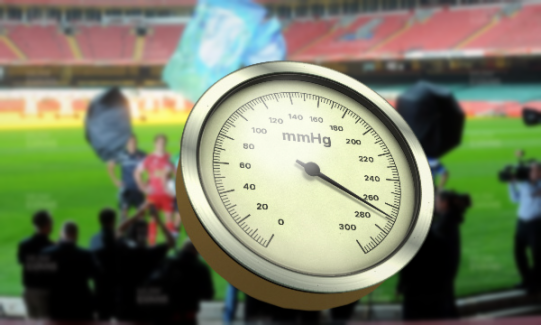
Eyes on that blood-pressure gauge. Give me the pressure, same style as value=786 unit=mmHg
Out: value=270 unit=mmHg
